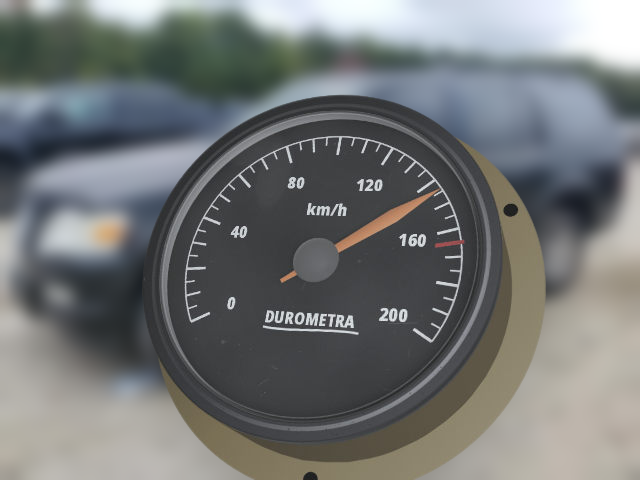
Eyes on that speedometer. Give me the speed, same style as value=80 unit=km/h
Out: value=145 unit=km/h
